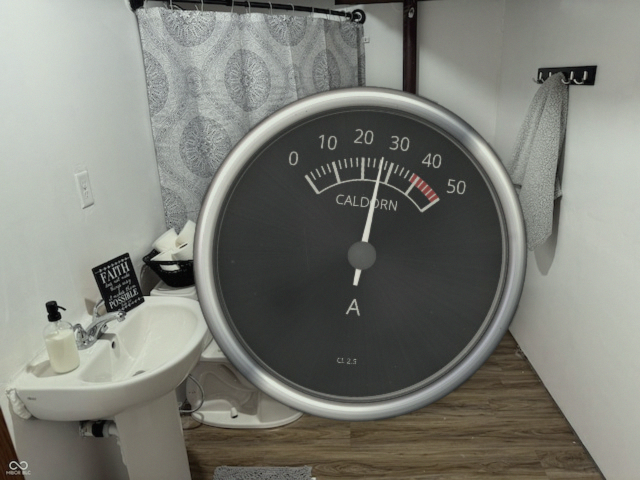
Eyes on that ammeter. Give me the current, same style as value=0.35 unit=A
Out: value=26 unit=A
